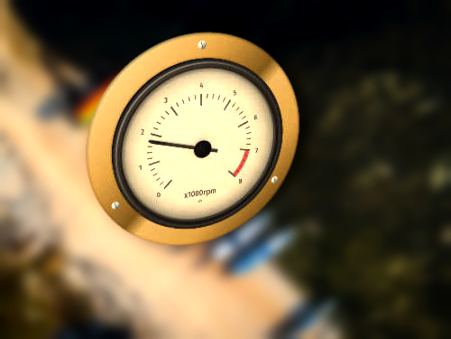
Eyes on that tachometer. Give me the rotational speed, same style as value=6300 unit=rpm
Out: value=1800 unit=rpm
